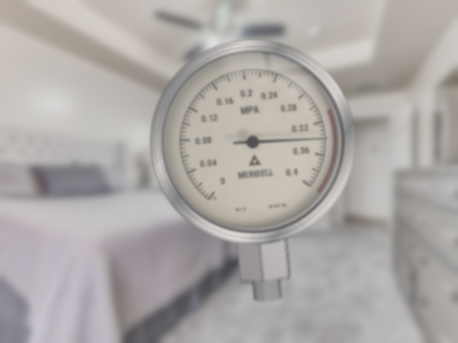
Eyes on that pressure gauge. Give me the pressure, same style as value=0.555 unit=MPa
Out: value=0.34 unit=MPa
